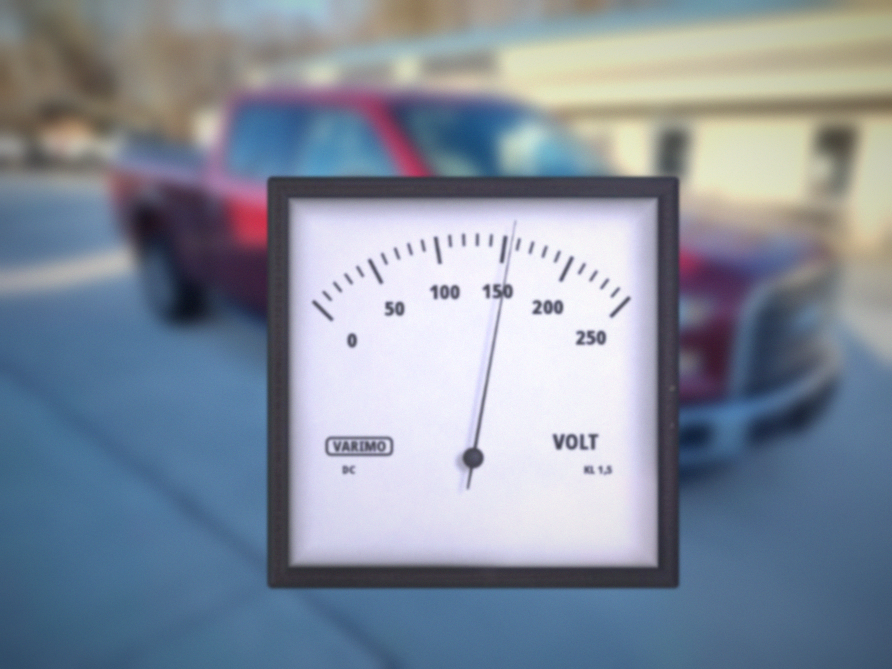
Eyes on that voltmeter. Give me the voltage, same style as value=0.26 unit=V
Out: value=155 unit=V
